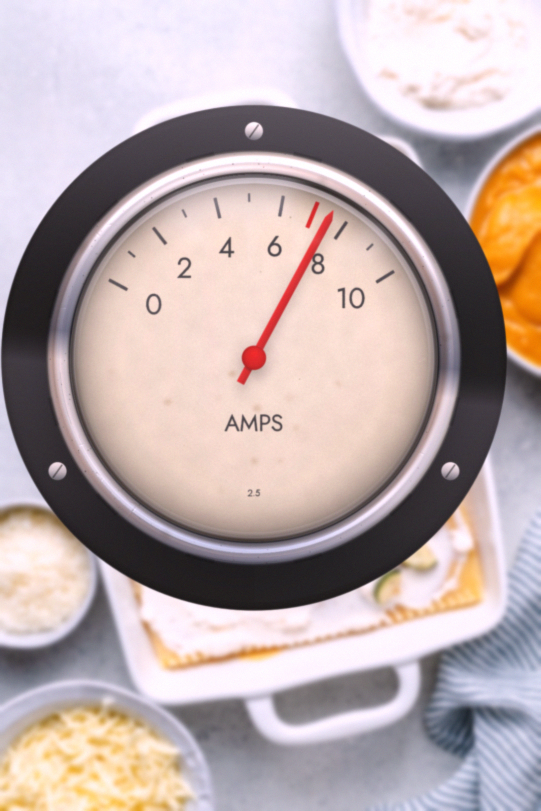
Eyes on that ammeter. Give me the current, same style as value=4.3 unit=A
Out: value=7.5 unit=A
